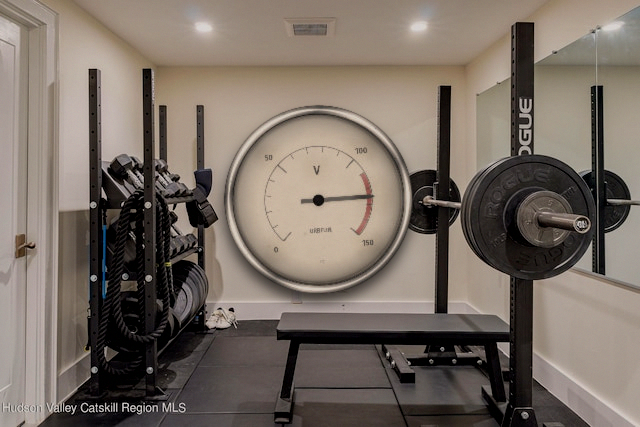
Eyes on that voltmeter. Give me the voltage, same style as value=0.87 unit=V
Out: value=125 unit=V
